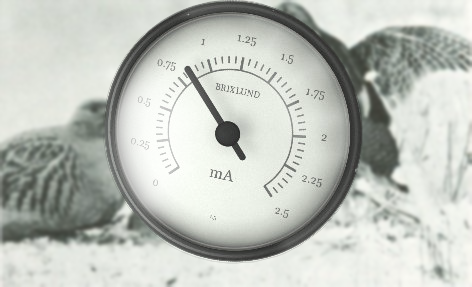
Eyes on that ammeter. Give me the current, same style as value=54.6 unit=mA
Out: value=0.85 unit=mA
